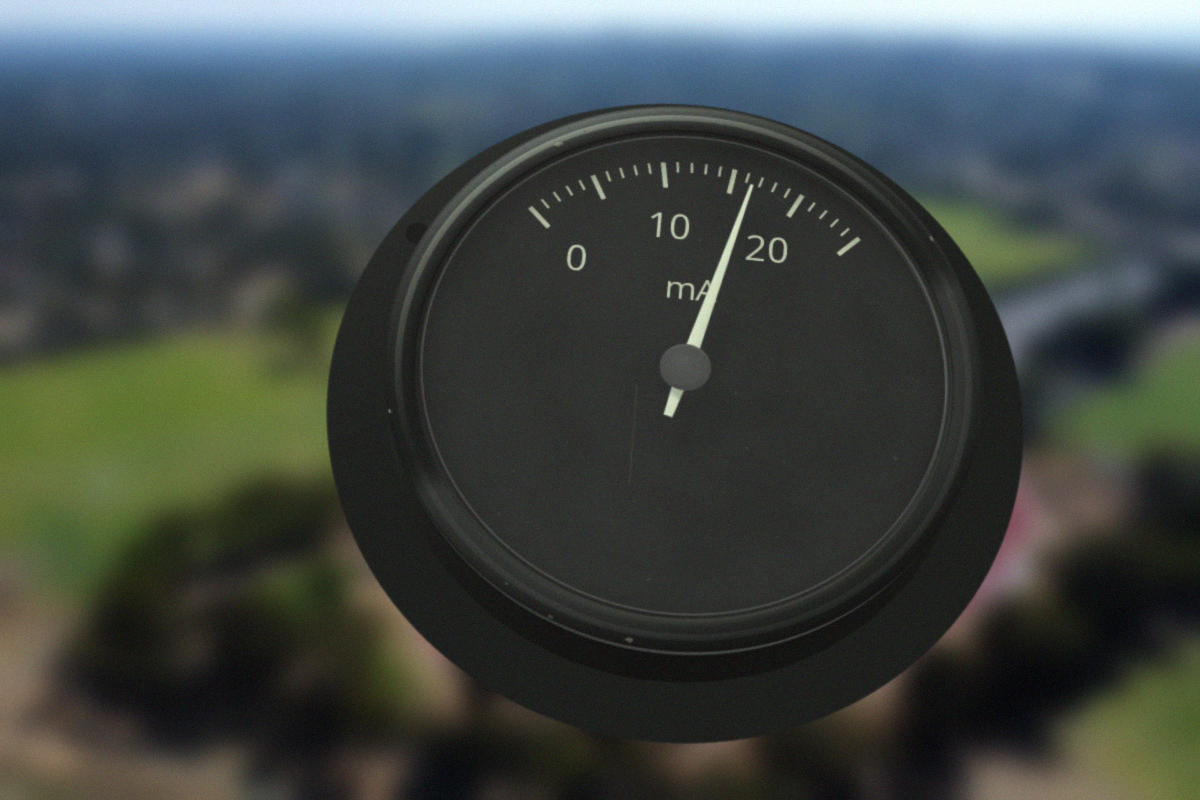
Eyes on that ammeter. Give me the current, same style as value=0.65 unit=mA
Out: value=16.5 unit=mA
